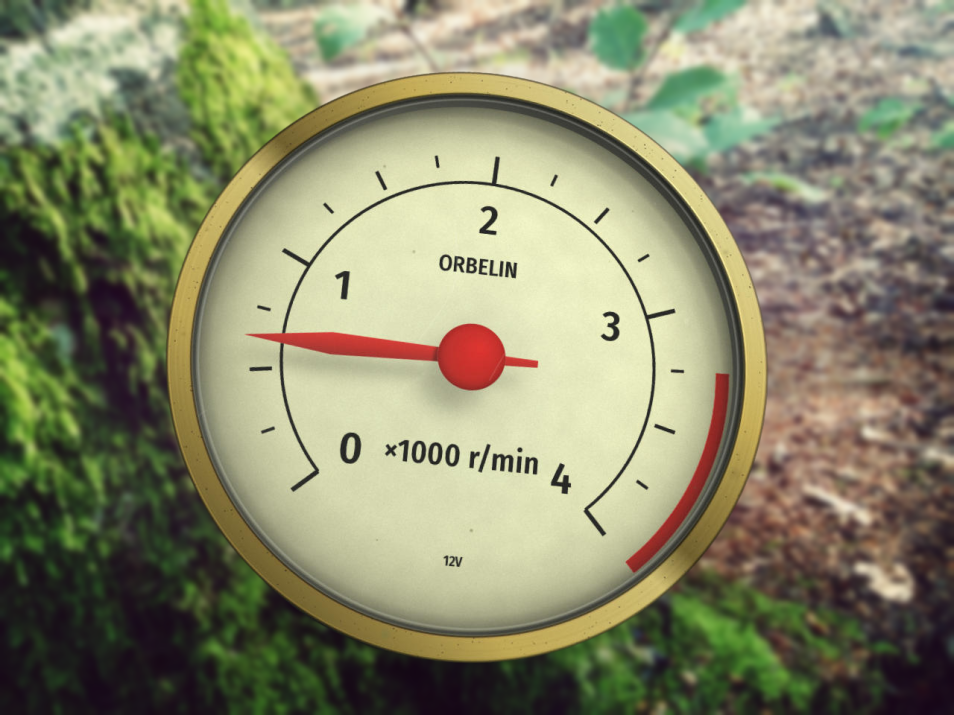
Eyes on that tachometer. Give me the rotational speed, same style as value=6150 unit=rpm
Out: value=625 unit=rpm
